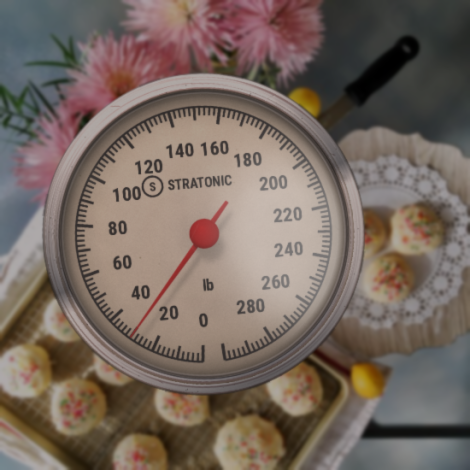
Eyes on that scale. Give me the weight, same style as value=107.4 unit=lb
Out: value=30 unit=lb
